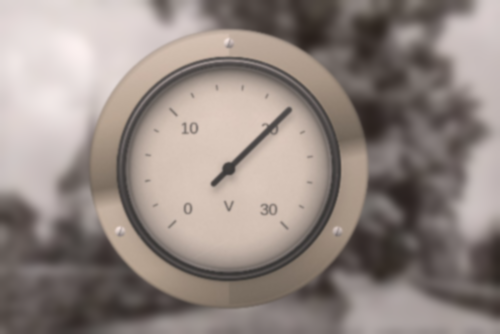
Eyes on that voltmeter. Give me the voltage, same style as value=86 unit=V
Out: value=20 unit=V
